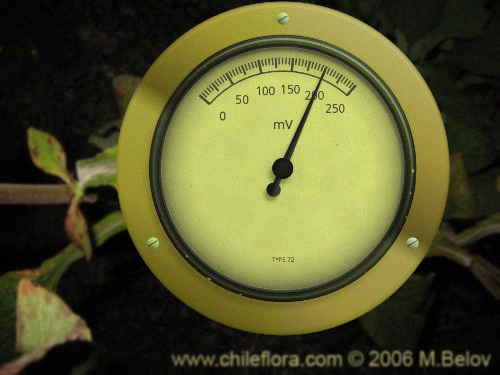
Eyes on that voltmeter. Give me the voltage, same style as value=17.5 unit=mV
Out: value=200 unit=mV
